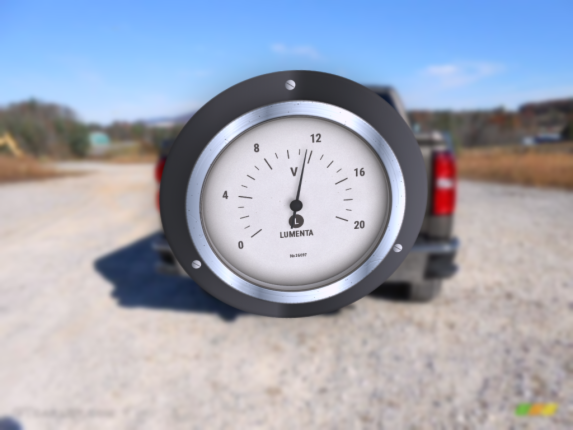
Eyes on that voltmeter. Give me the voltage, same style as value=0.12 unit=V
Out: value=11.5 unit=V
